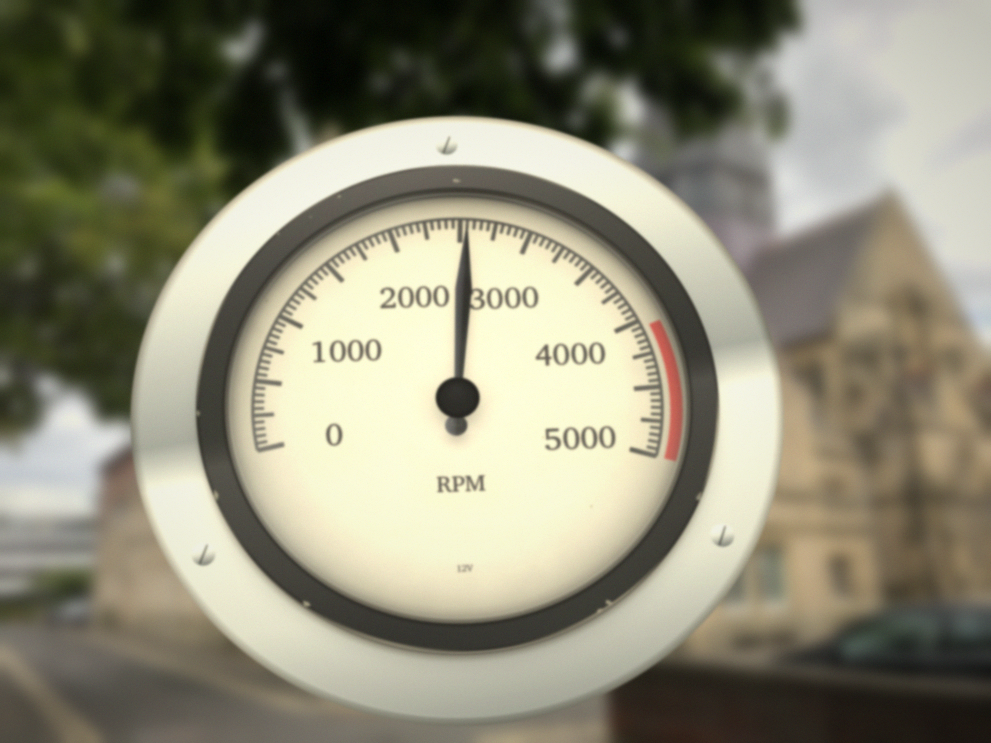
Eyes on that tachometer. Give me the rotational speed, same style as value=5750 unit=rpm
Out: value=2550 unit=rpm
